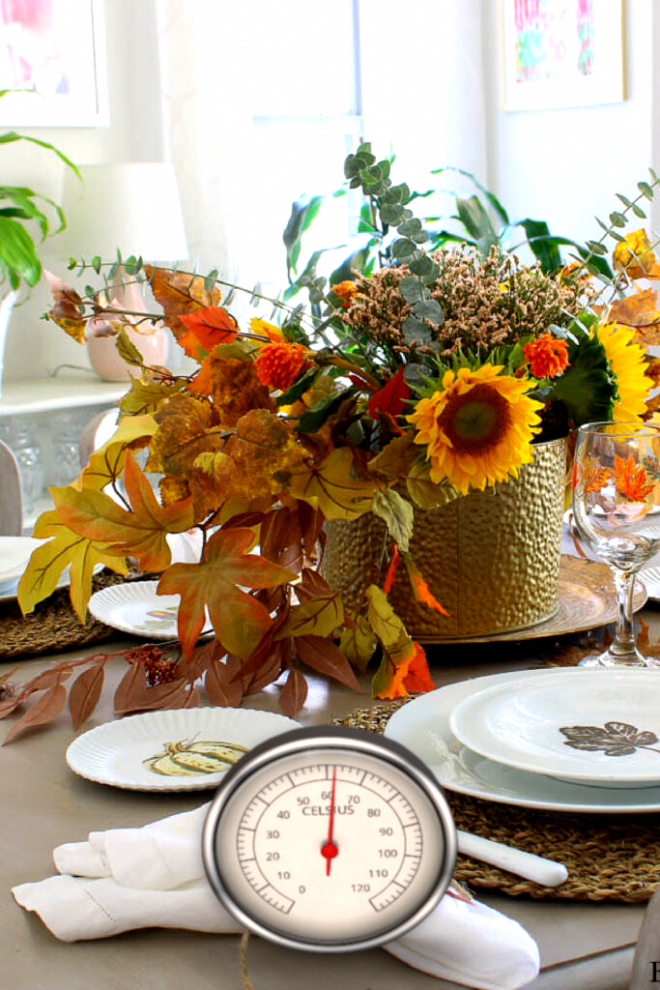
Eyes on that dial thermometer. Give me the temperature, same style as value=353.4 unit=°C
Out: value=62 unit=°C
